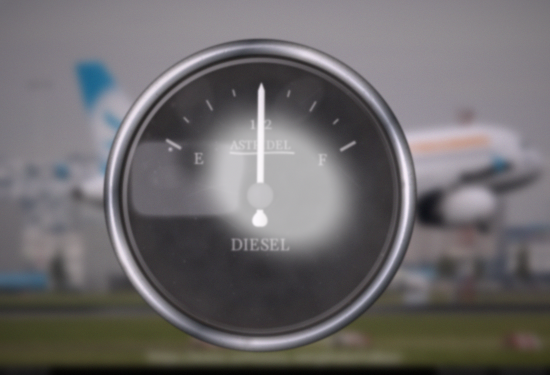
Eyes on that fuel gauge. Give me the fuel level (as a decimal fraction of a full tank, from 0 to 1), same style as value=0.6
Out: value=0.5
